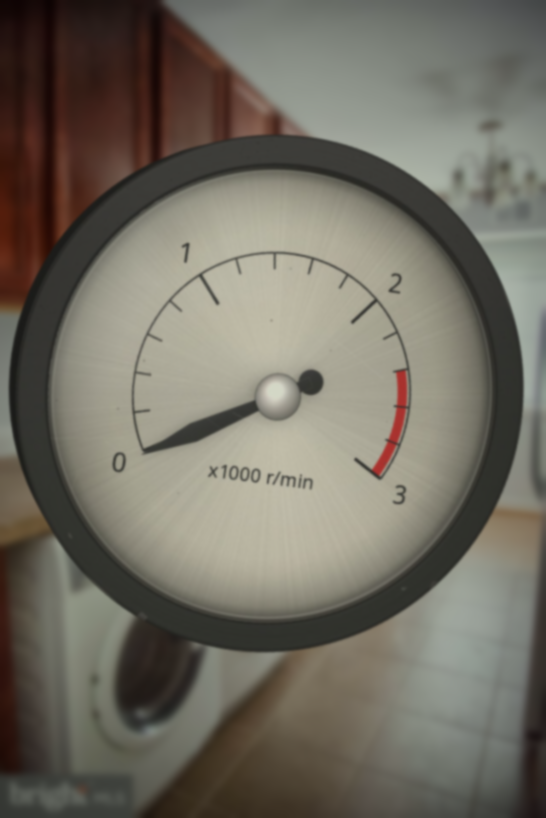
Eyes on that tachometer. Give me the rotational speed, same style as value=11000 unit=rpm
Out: value=0 unit=rpm
